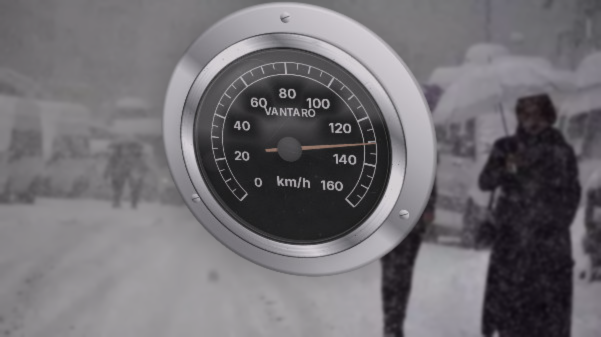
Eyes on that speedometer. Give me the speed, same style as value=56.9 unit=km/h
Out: value=130 unit=km/h
